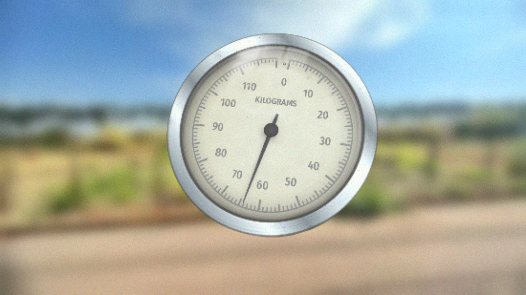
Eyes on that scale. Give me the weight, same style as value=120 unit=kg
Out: value=64 unit=kg
